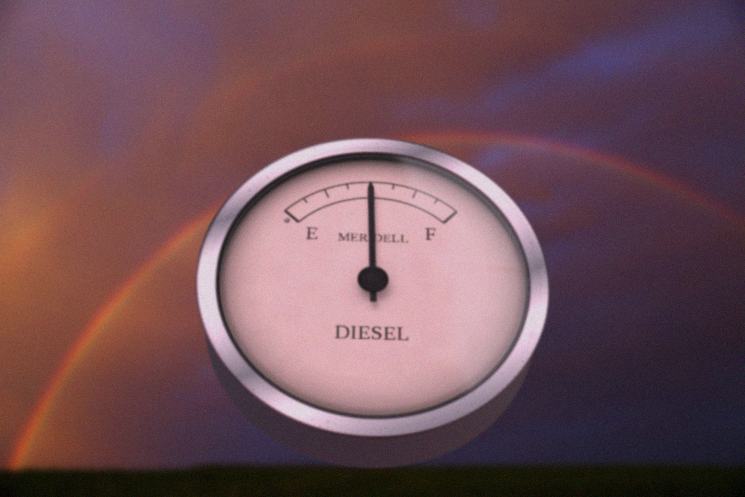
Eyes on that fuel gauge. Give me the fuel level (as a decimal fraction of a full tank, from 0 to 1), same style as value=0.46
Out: value=0.5
